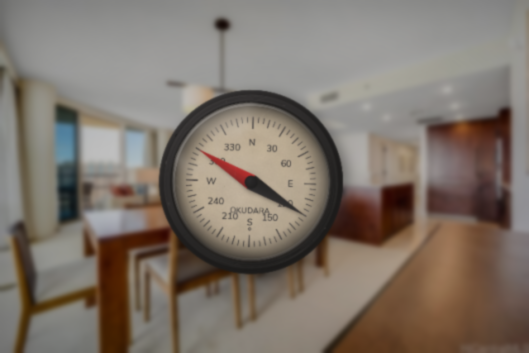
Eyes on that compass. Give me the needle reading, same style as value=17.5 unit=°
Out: value=300 unit=°
